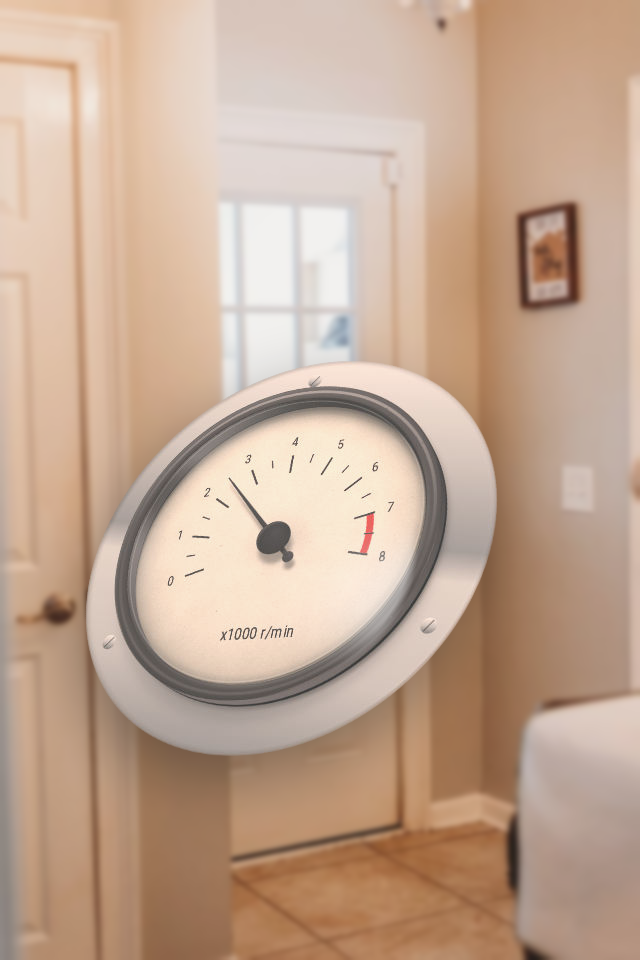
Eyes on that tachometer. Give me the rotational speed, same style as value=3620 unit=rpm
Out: value=2500 unit=rpm
